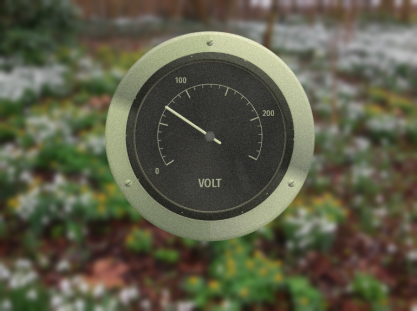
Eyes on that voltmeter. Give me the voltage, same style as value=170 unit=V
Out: value=70 unit=V
